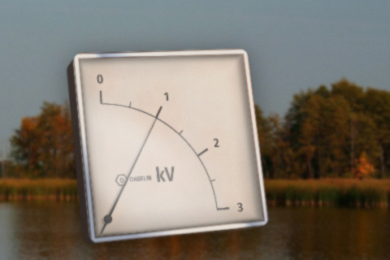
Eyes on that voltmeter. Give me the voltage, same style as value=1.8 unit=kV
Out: value=1 unit=kV
